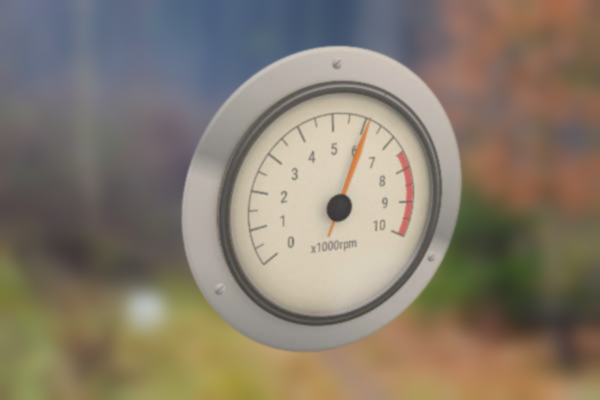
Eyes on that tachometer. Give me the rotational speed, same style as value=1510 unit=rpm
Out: value=6000 unit=rpm
